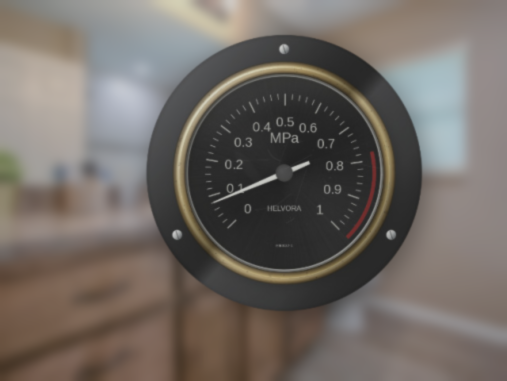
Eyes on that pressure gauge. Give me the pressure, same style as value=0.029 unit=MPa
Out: value=0.08 unit=MPa
